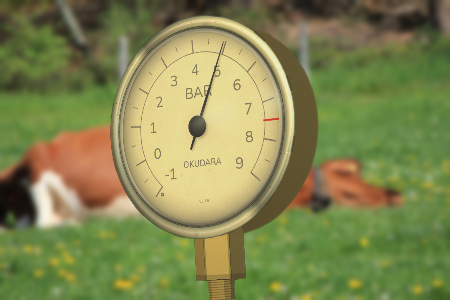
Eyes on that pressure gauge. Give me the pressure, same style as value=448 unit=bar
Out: value=5 unit=bar
